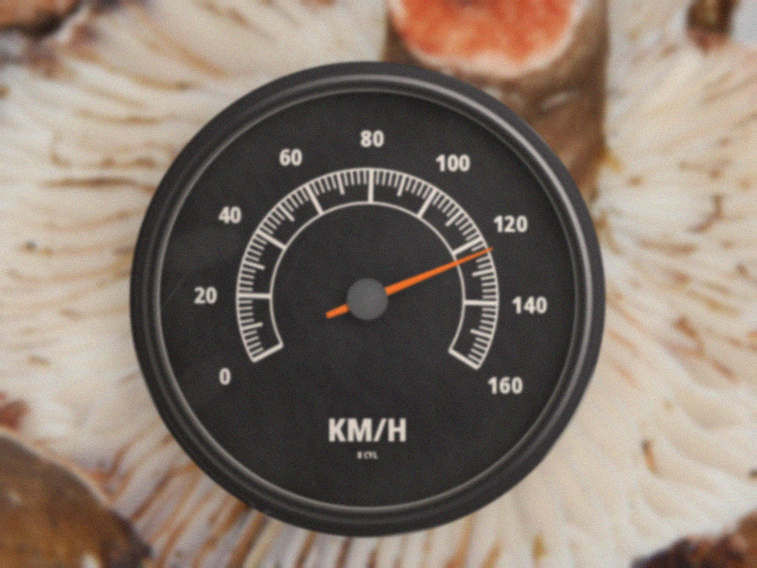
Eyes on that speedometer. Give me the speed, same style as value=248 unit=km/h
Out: value=124 unit=km/h
